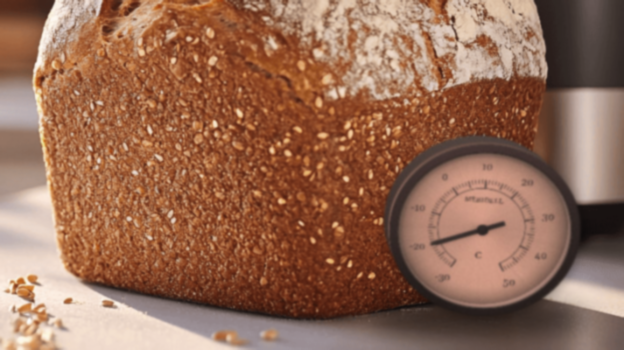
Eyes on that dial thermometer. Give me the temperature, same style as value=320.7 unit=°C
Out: value=-20 unit=°C
